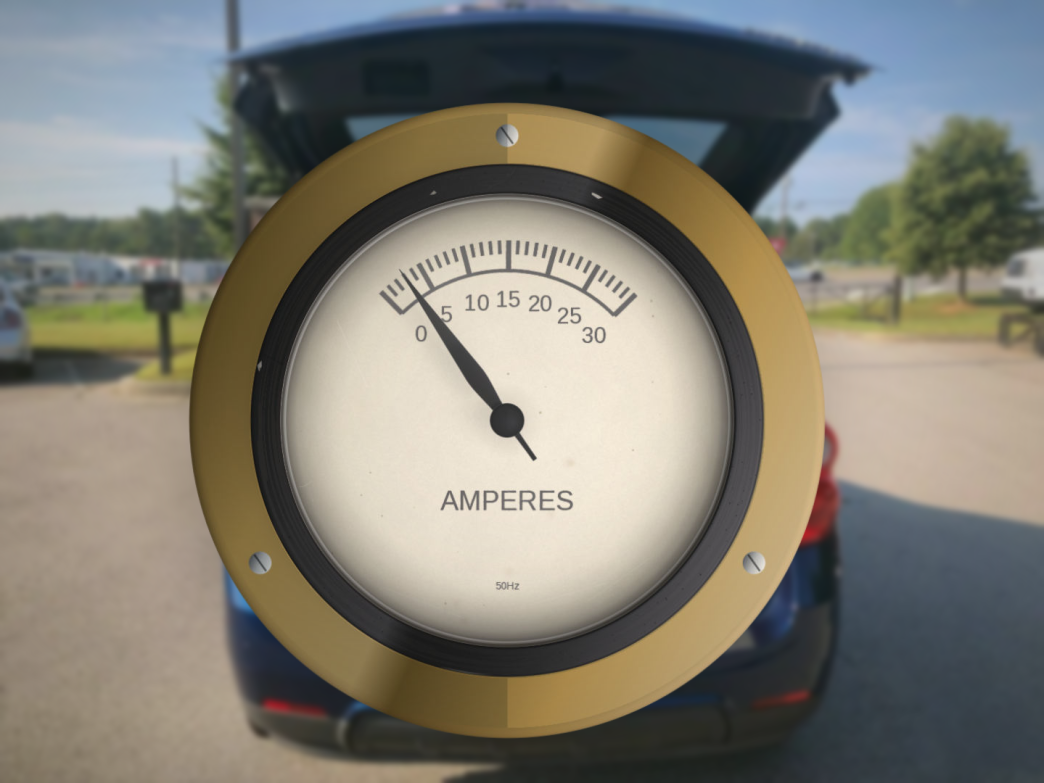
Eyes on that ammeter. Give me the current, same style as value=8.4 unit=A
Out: value=3 unit=A
